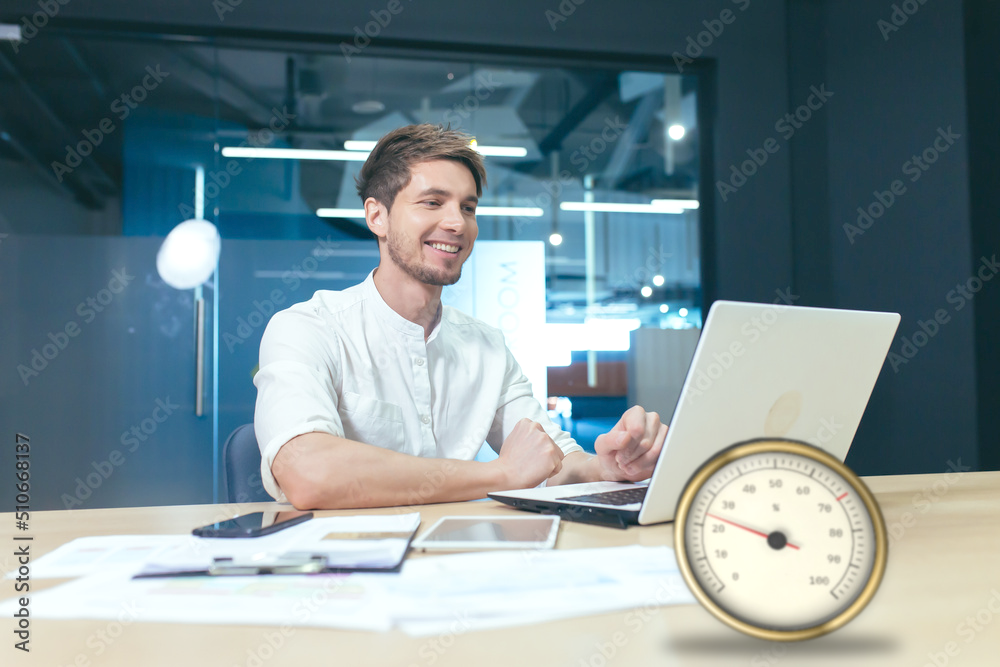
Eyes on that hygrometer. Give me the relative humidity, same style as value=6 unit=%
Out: value=24 unit=%
